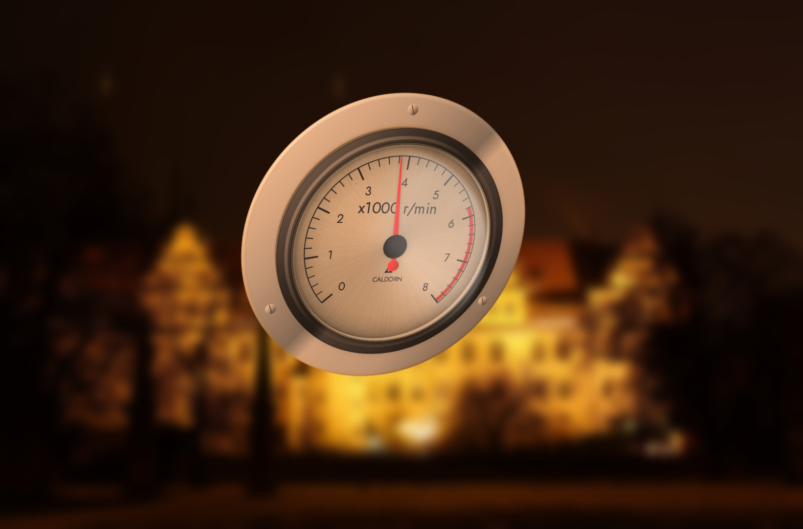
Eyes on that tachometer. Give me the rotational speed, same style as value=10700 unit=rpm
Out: value=3800 unit=rpm
